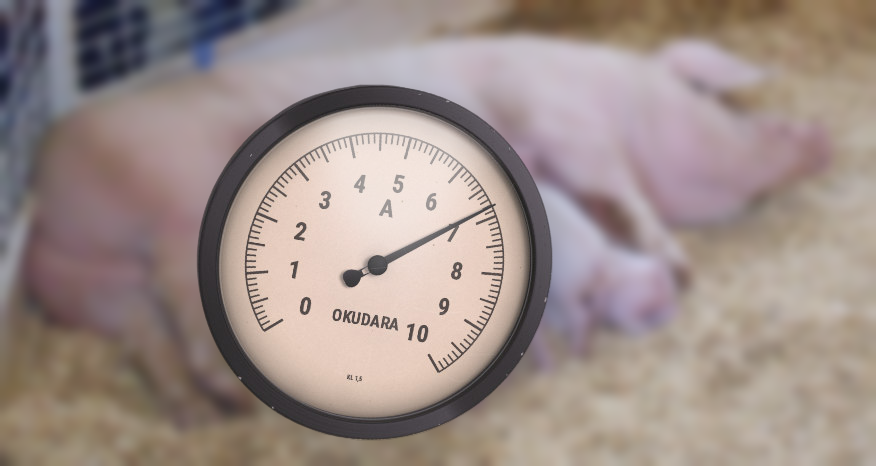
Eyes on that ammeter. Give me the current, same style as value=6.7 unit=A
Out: value=6.8 unit=A
